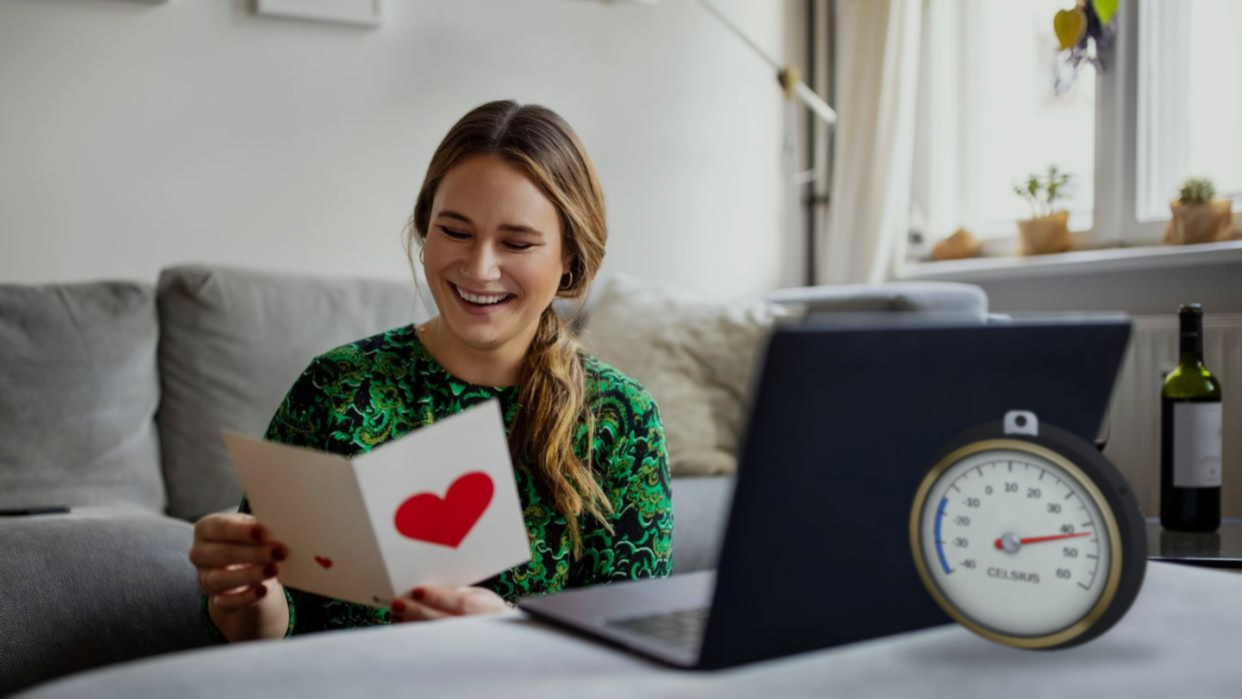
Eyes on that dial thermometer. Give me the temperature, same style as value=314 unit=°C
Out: value=42.5 unit=°C
